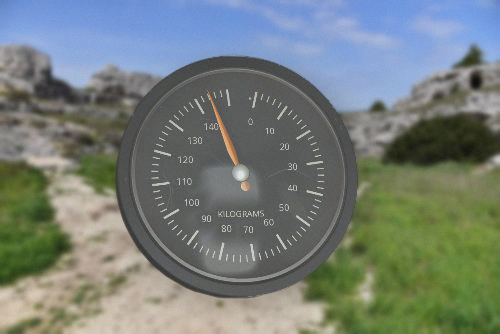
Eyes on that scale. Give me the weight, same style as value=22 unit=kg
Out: value=144 unit=kg
